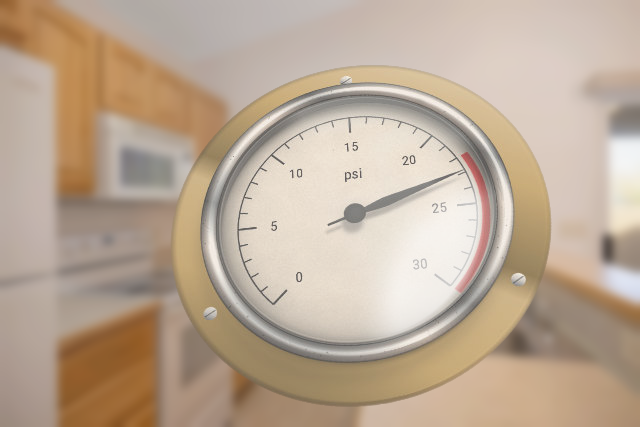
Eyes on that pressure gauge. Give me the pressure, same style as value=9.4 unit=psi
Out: value=23 unit=psi
